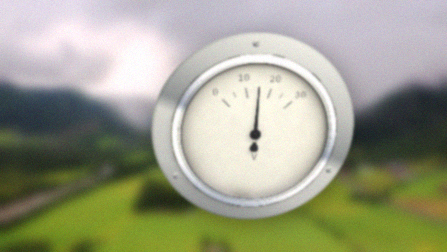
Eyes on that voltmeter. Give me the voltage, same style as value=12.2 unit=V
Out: value=15 unit=V
